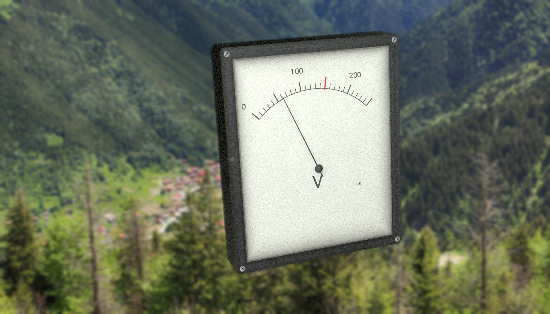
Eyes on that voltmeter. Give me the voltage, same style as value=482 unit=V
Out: value=60 unit=V
